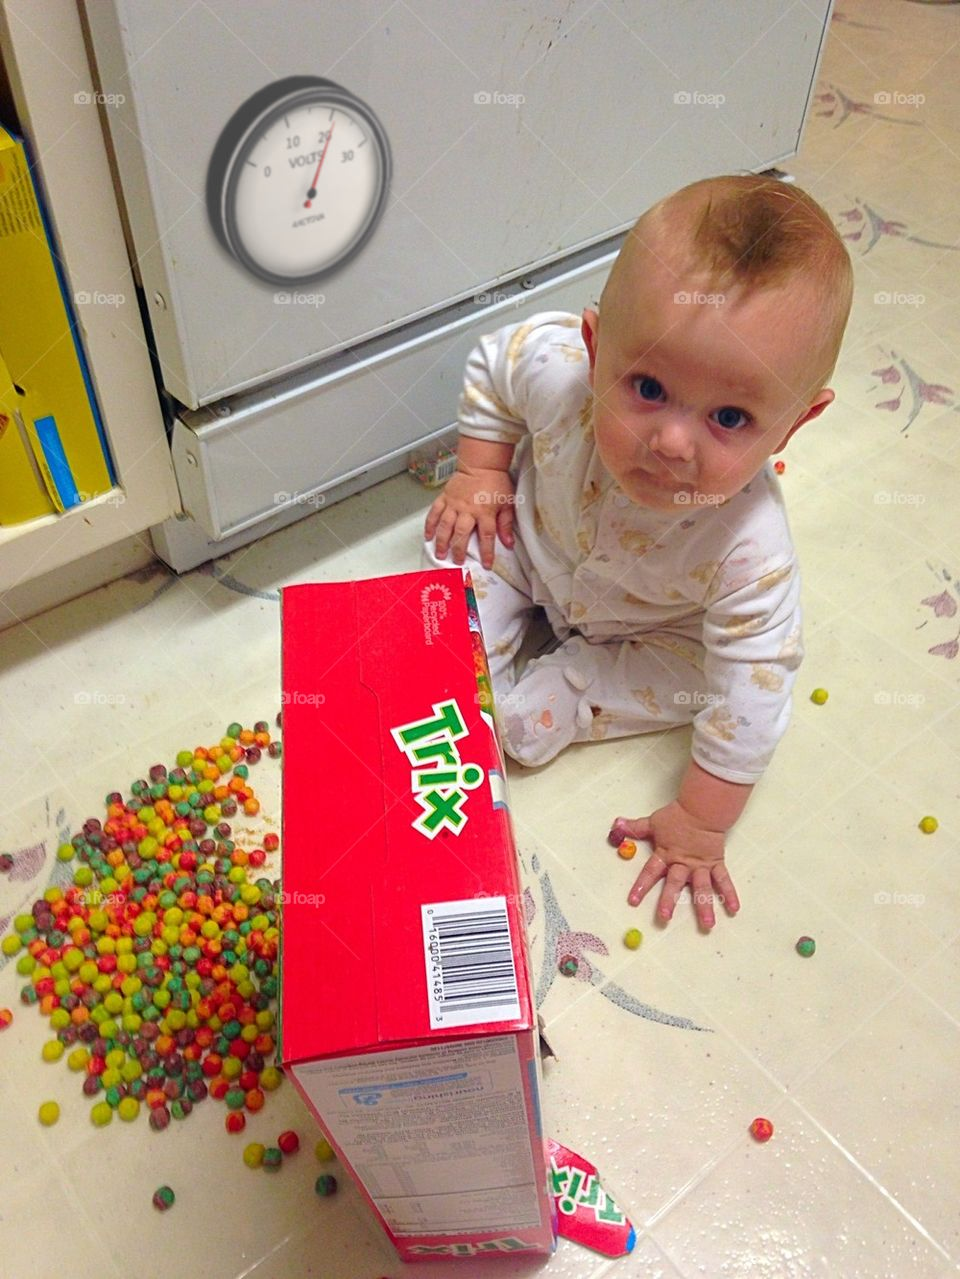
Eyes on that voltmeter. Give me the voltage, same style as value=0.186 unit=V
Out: value=20 unit=V
